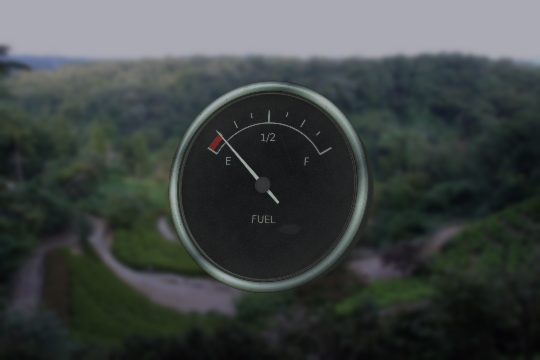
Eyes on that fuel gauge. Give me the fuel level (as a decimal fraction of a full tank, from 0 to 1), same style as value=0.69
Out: value=0.125
